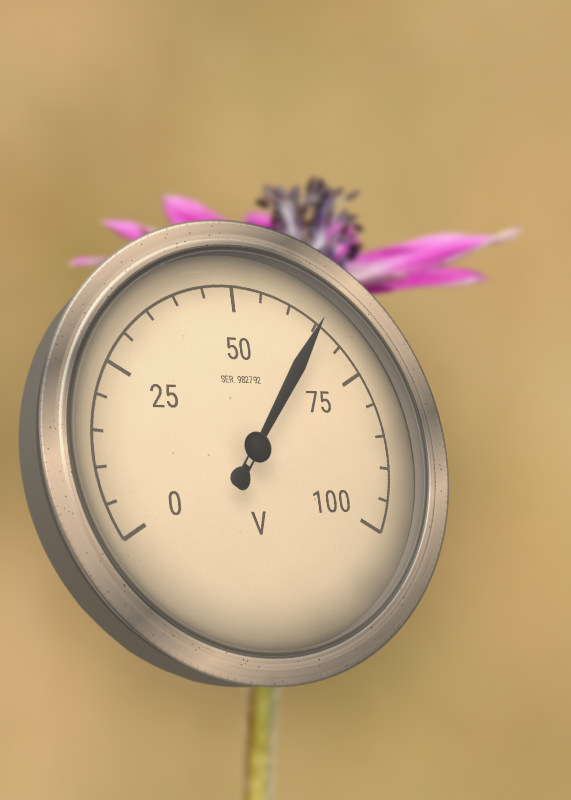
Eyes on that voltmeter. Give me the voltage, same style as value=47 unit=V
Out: value=65 unit=V
